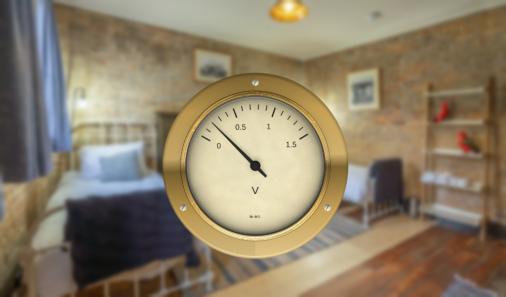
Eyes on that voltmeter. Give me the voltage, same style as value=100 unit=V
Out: value=0.2 unit=V
